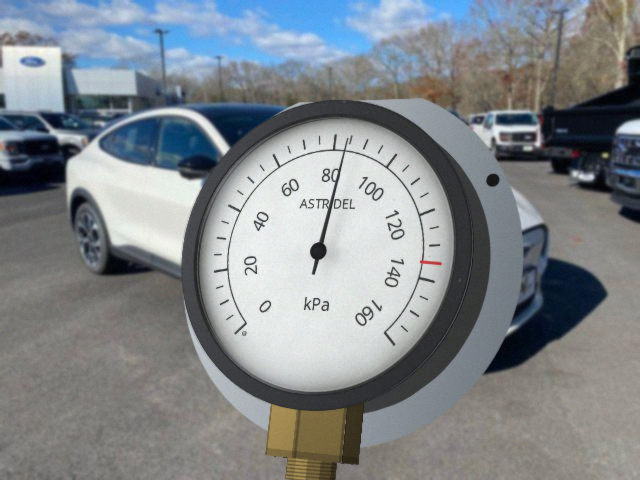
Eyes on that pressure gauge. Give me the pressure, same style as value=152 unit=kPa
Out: value=85 unit=kPa
